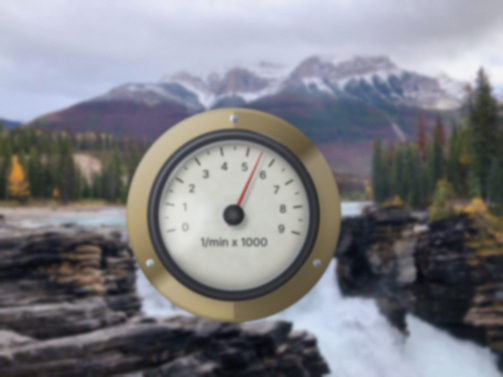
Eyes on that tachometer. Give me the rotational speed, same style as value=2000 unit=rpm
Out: value=5500 unit=rpm
